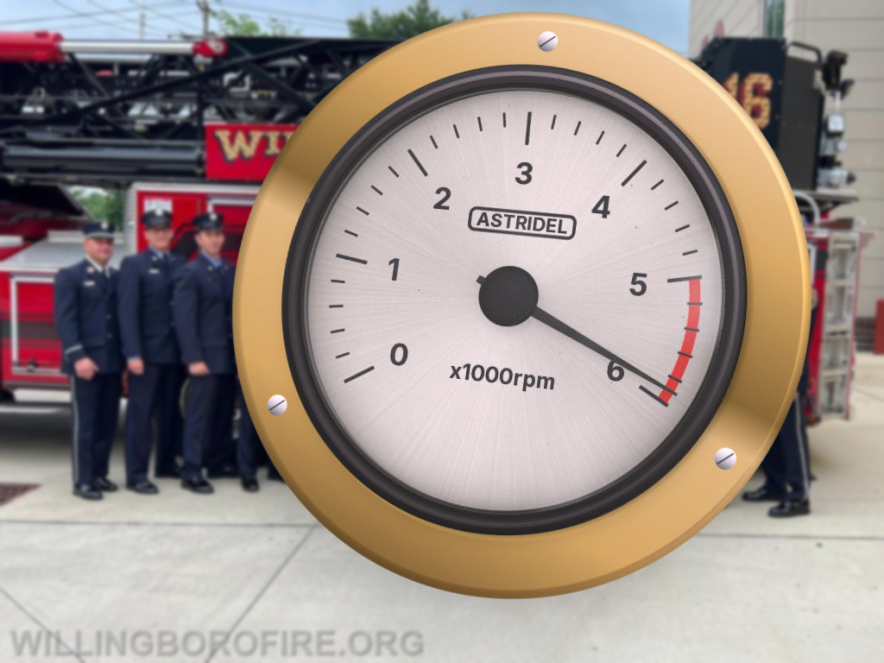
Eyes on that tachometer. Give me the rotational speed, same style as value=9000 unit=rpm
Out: value=5900 unit=rpm
